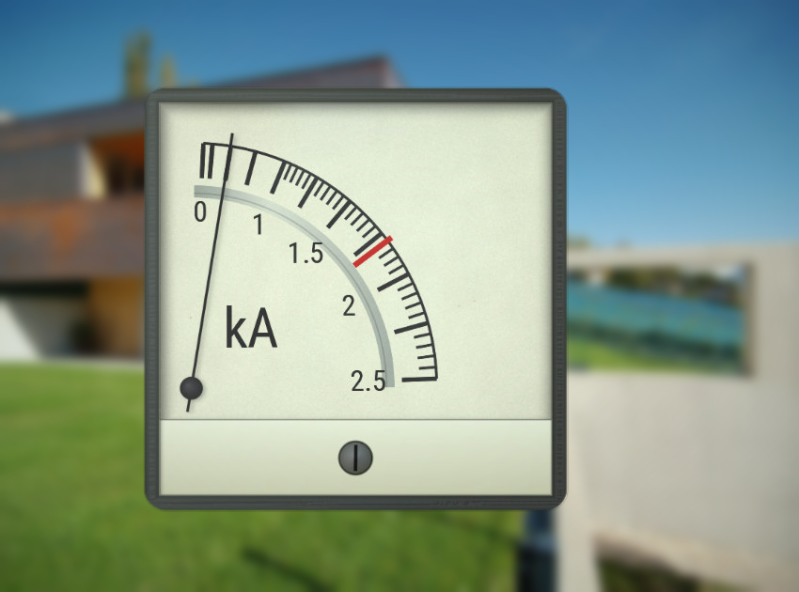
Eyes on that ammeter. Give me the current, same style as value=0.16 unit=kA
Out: value=0.5 unit=kA
